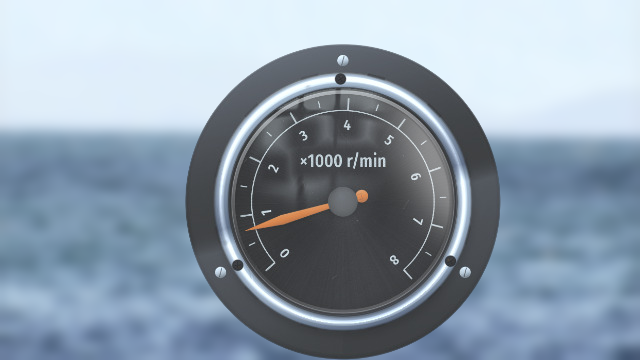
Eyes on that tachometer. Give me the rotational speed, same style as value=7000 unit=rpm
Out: value=750 unit=rpm
